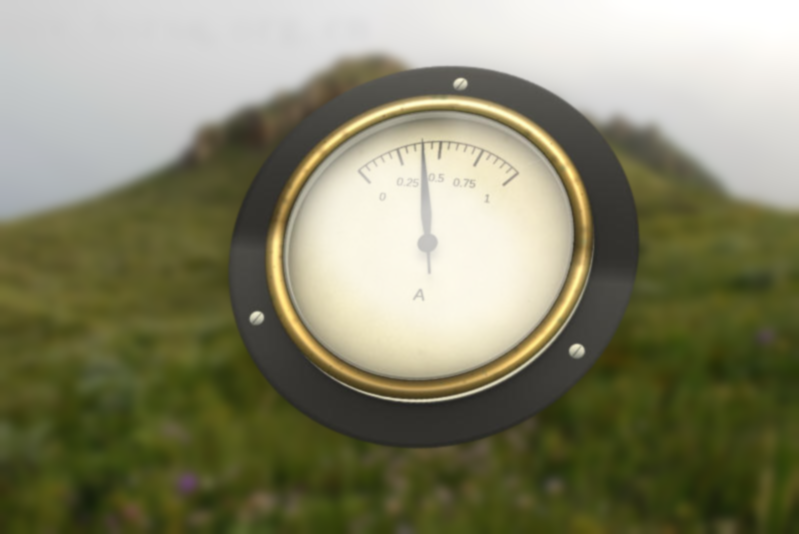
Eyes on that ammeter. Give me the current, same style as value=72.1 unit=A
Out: value=0.4 unit=A
